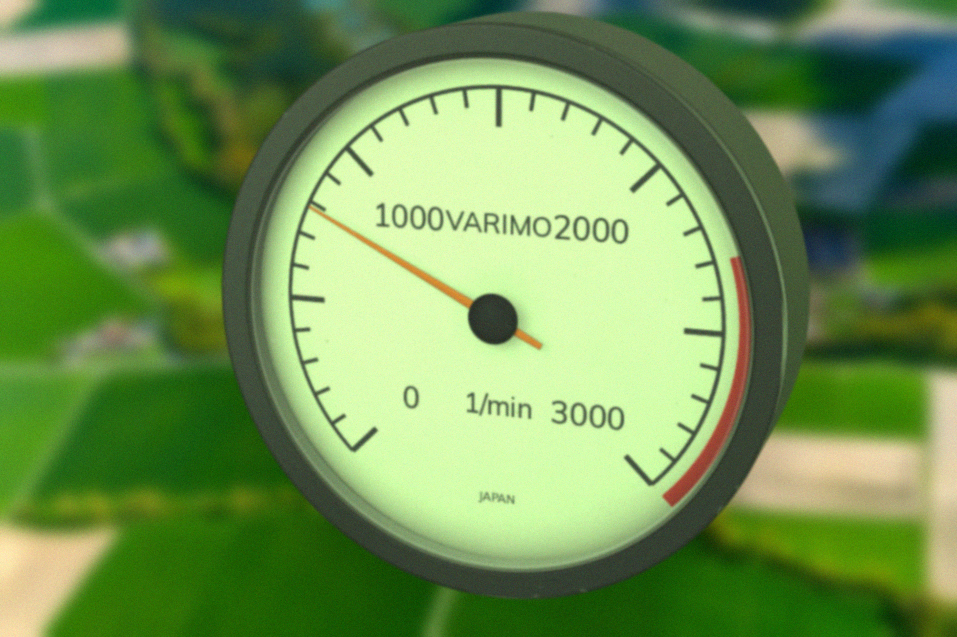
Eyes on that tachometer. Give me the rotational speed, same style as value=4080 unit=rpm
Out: value=800 unit=rpm
